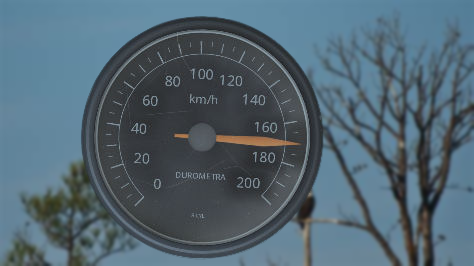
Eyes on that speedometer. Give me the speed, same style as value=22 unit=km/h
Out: value=170 unit=km/h
